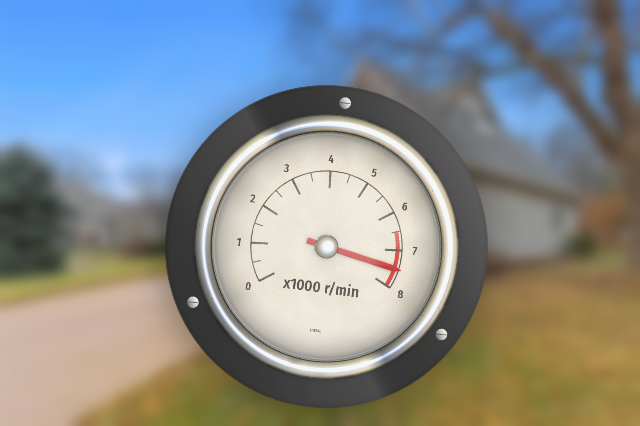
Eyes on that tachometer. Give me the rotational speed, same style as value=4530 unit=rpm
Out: value=7500 unit=rpm
